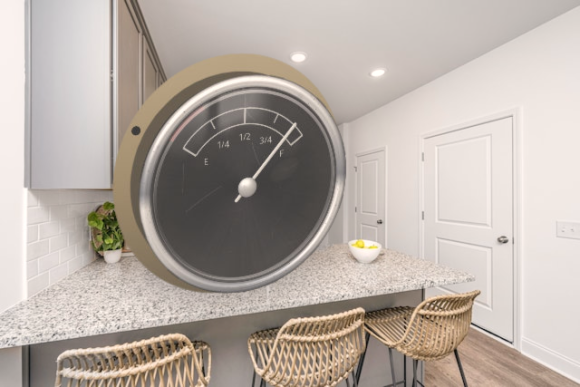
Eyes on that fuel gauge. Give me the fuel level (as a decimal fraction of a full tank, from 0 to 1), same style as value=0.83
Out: value=0.875
